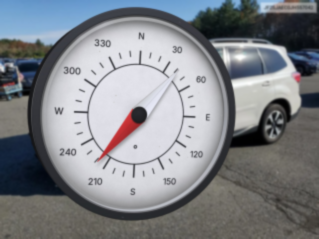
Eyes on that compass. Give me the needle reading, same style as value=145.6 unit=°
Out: value=220 unit=°
